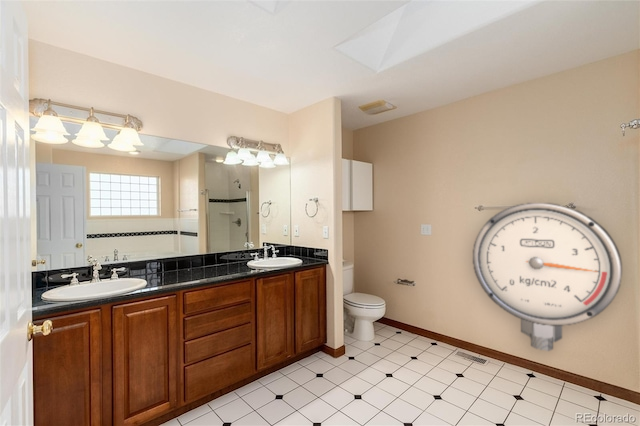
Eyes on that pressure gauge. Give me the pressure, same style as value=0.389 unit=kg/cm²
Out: value=3.4 unit=kg/cm²
